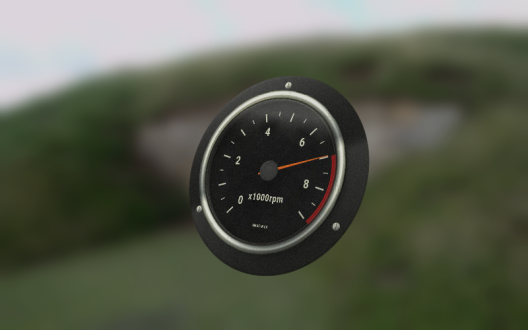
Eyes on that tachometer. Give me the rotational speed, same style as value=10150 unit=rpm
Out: value=7000 unit=rpm
